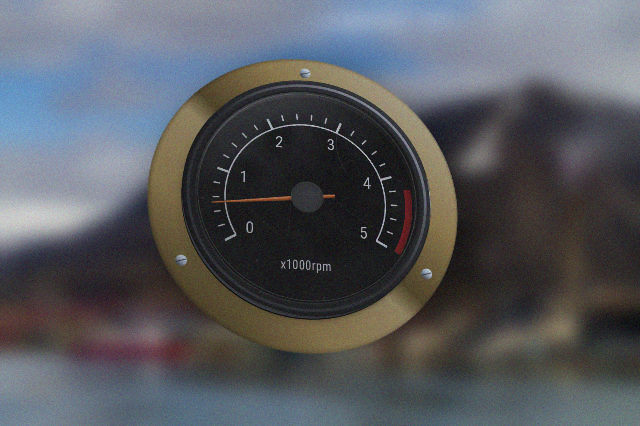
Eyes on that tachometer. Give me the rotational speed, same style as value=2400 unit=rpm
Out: value=500 unit=rpm
